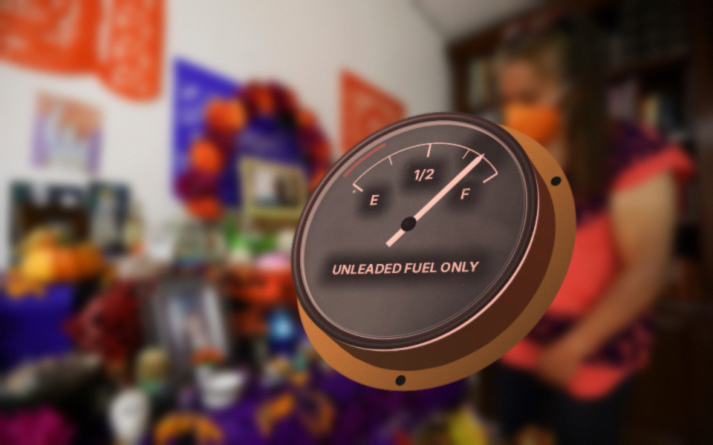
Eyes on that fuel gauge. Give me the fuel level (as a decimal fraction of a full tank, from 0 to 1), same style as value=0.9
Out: value=0.875
